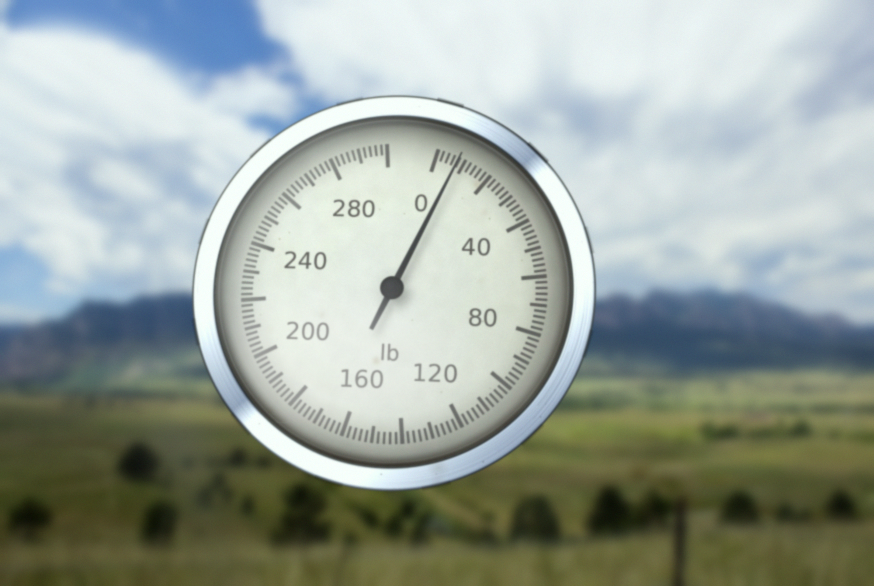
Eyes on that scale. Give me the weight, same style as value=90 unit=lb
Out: value=8 unit=lb
